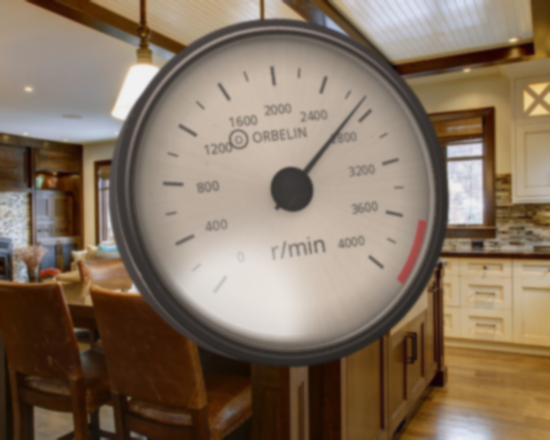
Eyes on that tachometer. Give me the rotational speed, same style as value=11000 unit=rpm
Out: value=2700 unit=rpm
